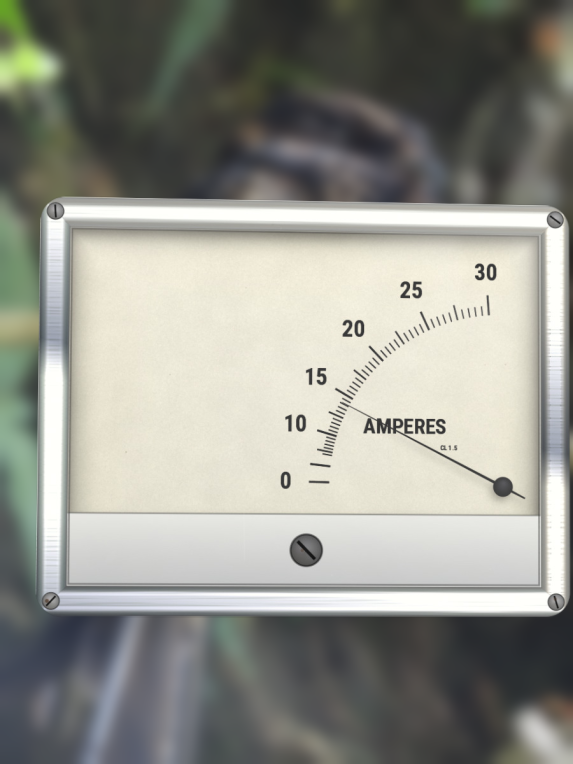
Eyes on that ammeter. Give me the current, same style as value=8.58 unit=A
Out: value=14 unit=A
